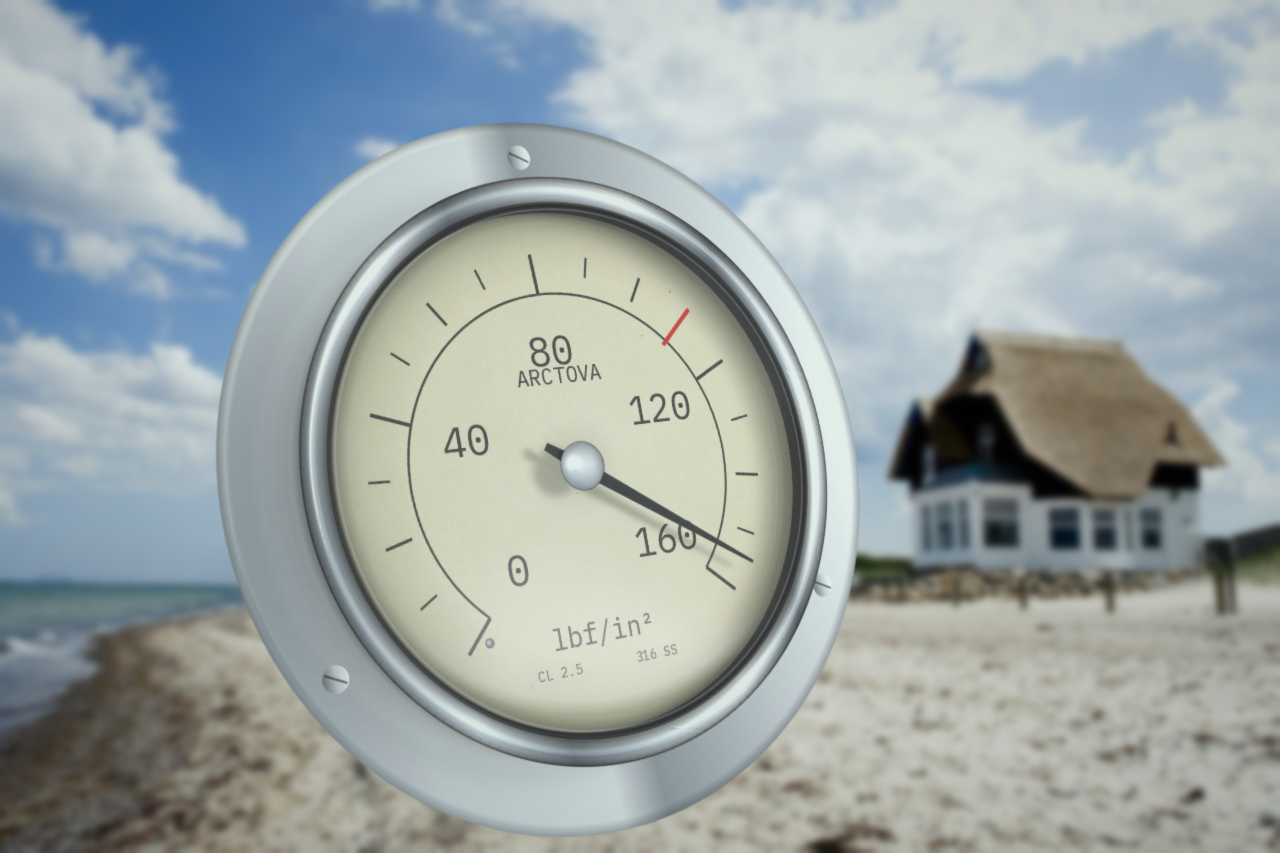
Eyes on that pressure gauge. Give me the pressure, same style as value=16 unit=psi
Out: value=155 unit=psi
